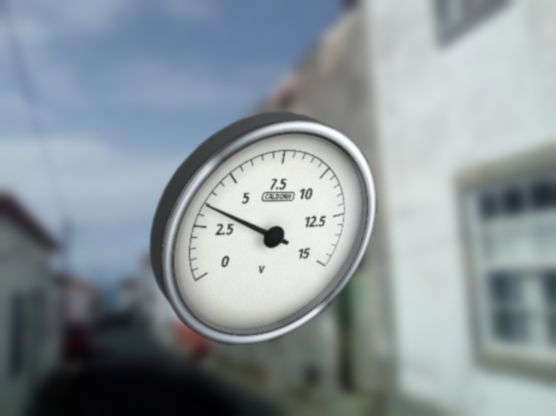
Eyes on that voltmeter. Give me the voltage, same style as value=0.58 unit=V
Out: value=3.5 unit=V
